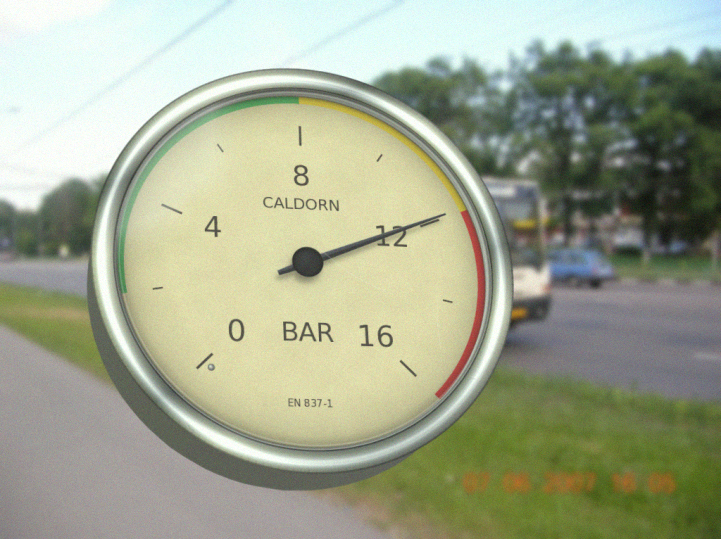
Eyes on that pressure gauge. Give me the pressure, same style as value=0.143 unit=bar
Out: value=12 unit=bar
